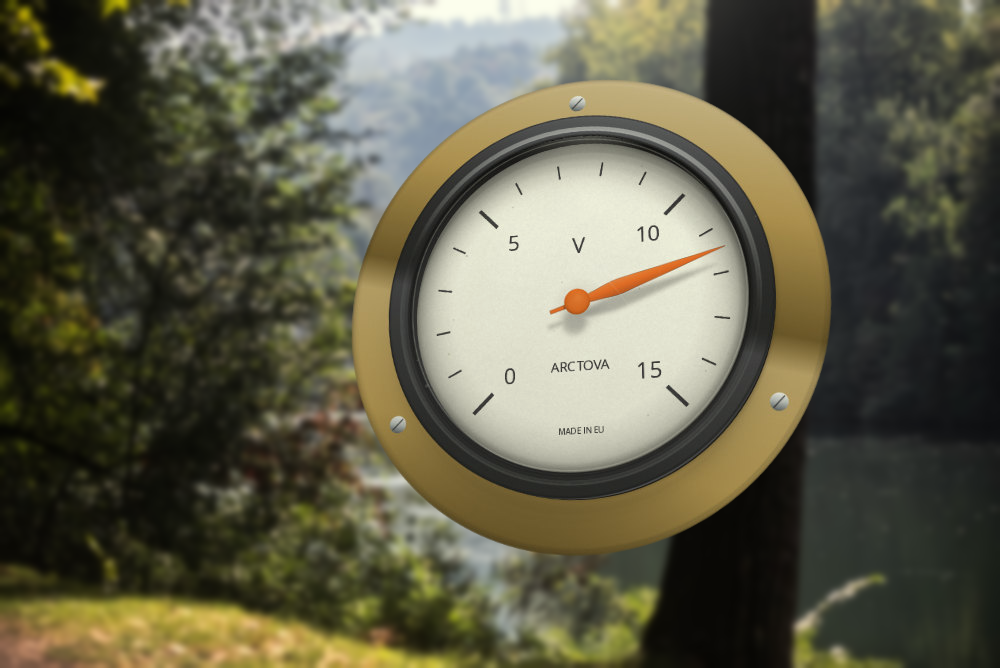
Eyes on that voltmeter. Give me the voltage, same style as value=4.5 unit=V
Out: value=11.5 unit=V
